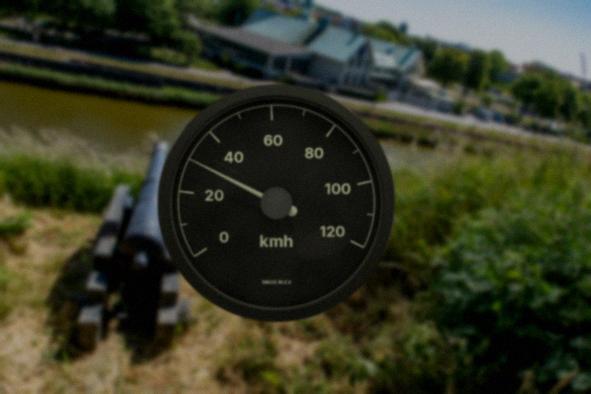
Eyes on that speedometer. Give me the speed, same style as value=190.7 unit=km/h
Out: value=30 unit=km/h
